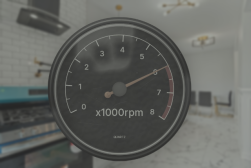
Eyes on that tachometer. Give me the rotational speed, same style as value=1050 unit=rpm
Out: value=6000 unit=rpm
